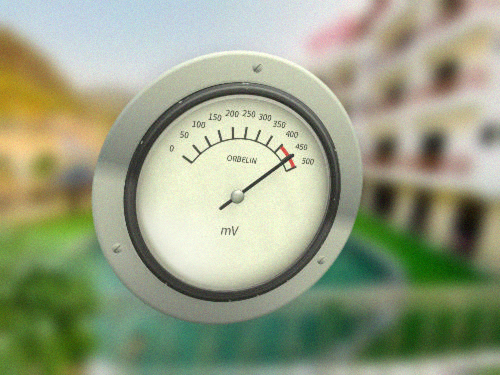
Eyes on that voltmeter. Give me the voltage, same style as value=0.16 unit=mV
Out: value=450 unit=mV
